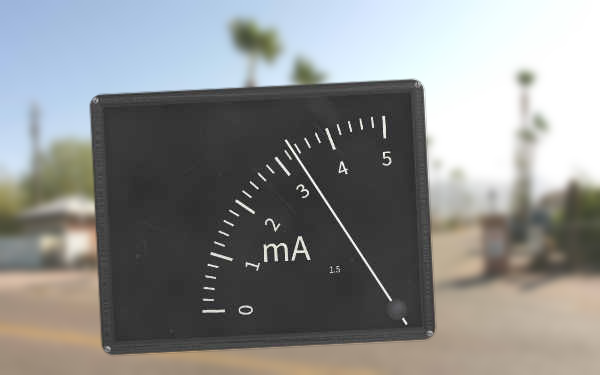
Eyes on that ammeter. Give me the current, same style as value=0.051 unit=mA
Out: value=3.3 unit=mA
